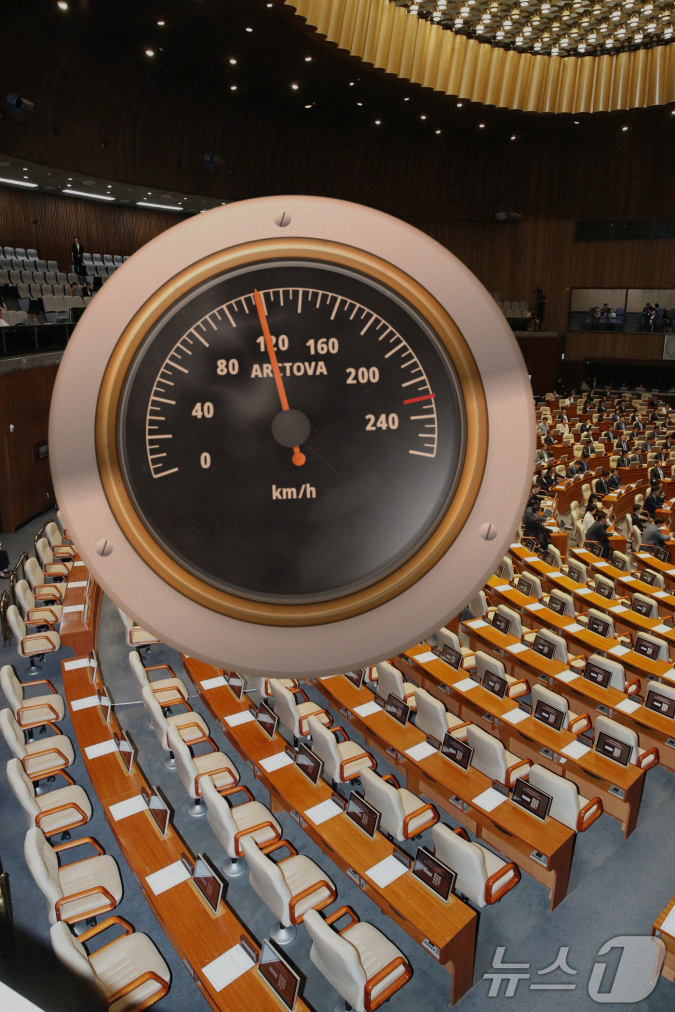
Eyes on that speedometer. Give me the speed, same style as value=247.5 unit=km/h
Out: value=117.5 unit=km/h
